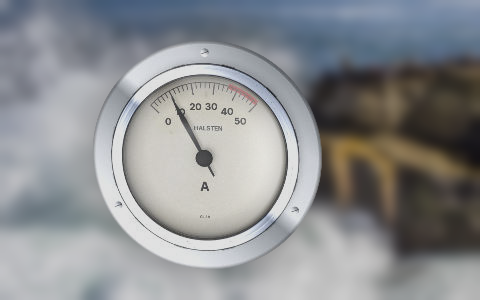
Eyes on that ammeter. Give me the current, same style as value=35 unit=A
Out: value=10 unit=A
